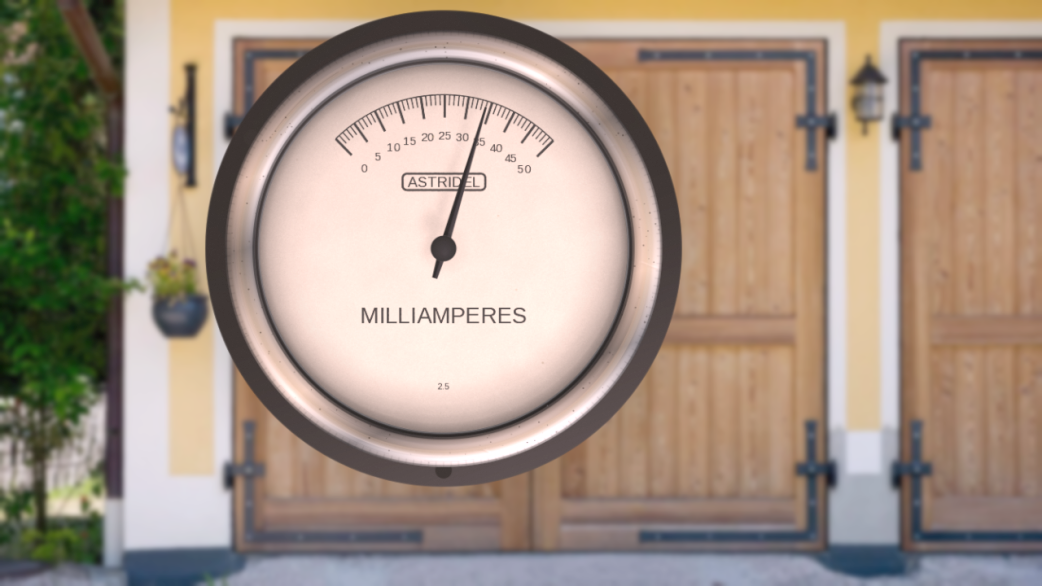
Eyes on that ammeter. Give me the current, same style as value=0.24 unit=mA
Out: value=34 unit=mA
